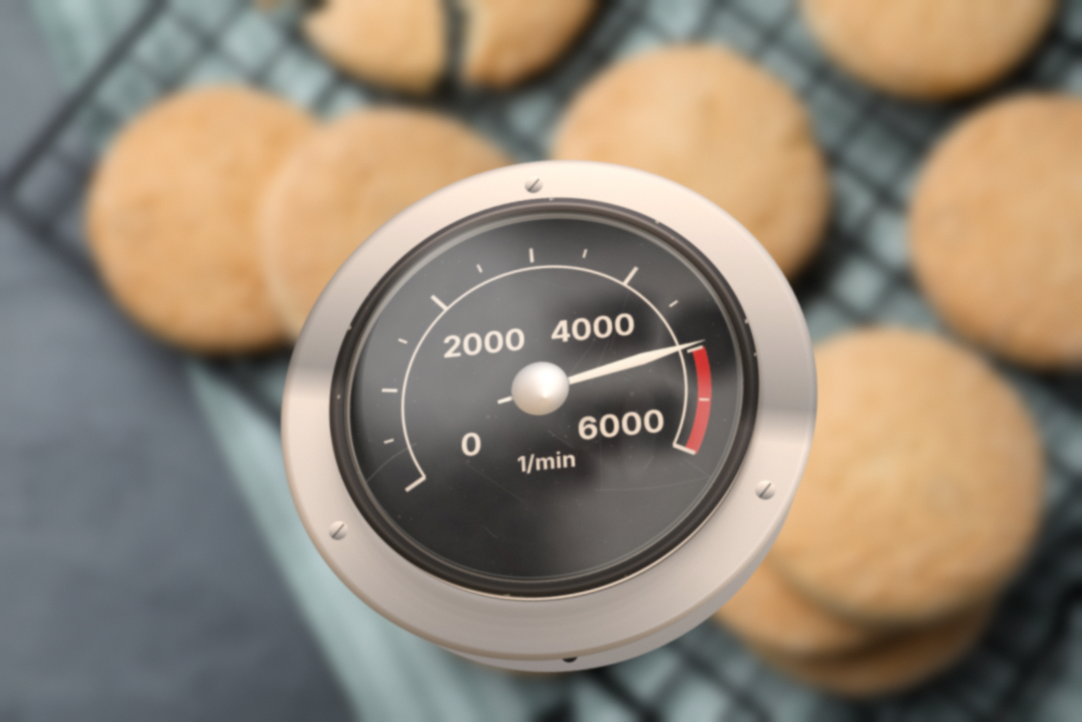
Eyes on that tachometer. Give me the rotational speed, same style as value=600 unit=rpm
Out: value=5000 unit=rpm
